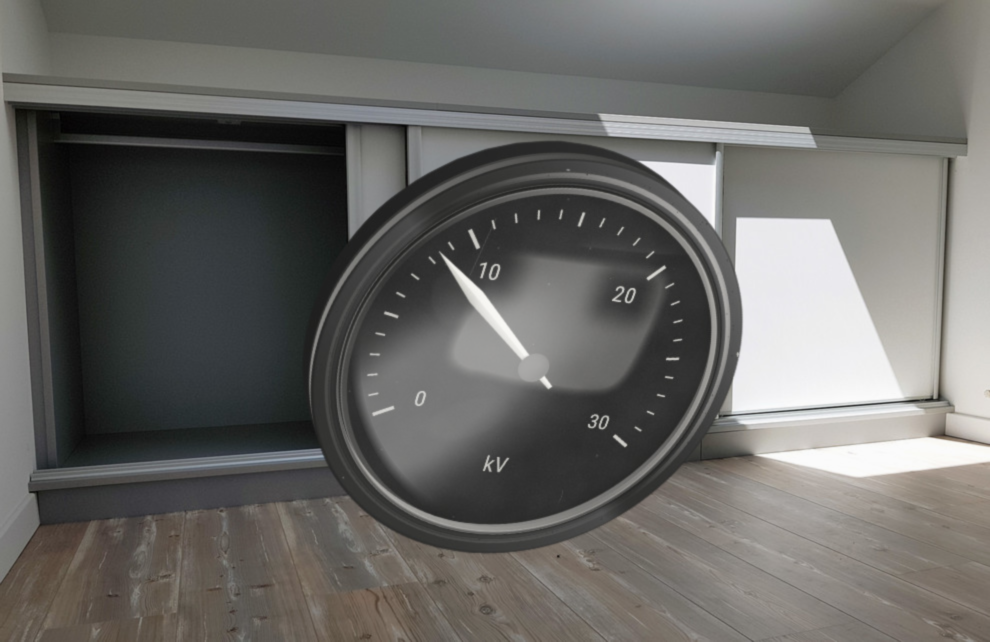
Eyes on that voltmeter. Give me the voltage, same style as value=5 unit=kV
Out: value=8.5 unit=kV
